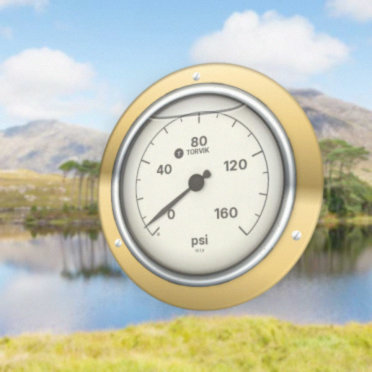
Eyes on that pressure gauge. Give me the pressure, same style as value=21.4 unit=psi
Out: value=5 unit=psi
